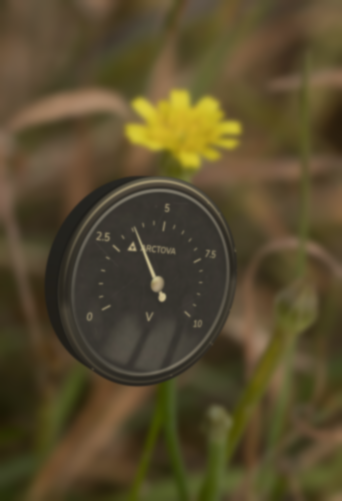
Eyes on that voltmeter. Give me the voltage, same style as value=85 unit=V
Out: value=3.5 unit=V
